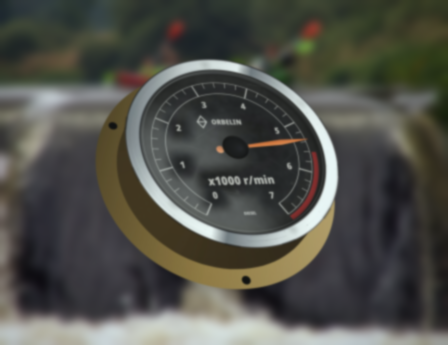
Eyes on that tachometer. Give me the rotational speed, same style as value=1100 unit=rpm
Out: value=5400 unit=rpm
